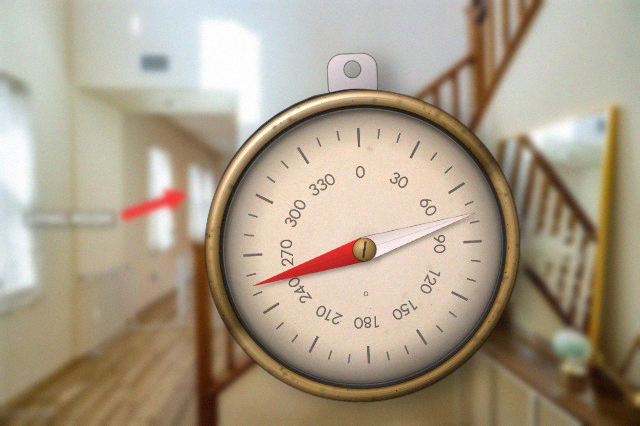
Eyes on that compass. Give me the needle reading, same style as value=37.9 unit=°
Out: value=255 unit=°
